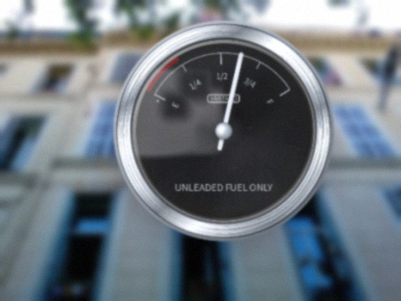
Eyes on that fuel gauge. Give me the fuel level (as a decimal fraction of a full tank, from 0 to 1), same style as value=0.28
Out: value=0.625
